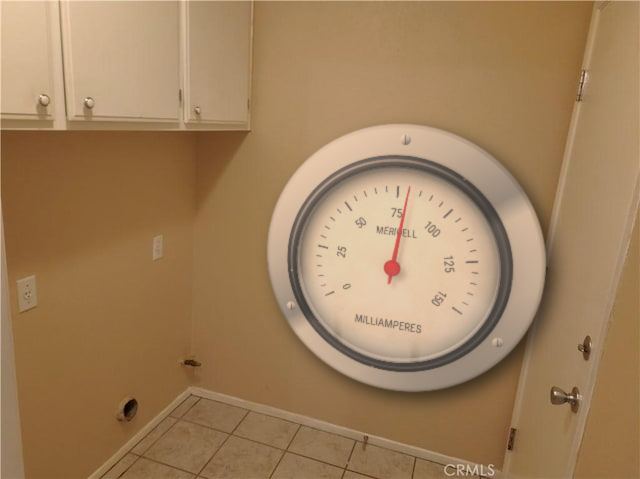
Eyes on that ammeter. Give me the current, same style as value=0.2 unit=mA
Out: value=80 unit=mA
